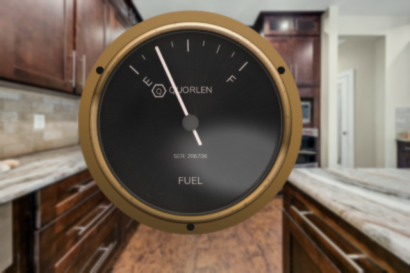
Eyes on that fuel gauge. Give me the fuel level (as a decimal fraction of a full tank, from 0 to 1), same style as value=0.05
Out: value=0.25
